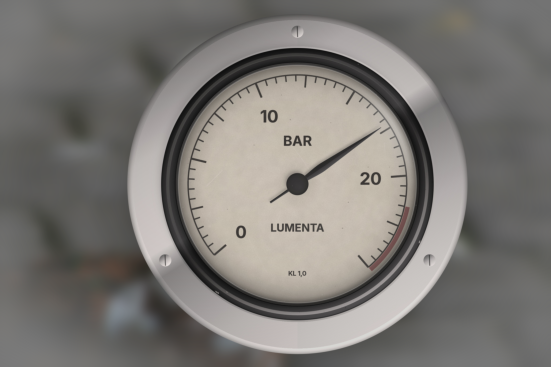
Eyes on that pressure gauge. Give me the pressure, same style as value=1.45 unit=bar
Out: value=17.25 unit=bar
